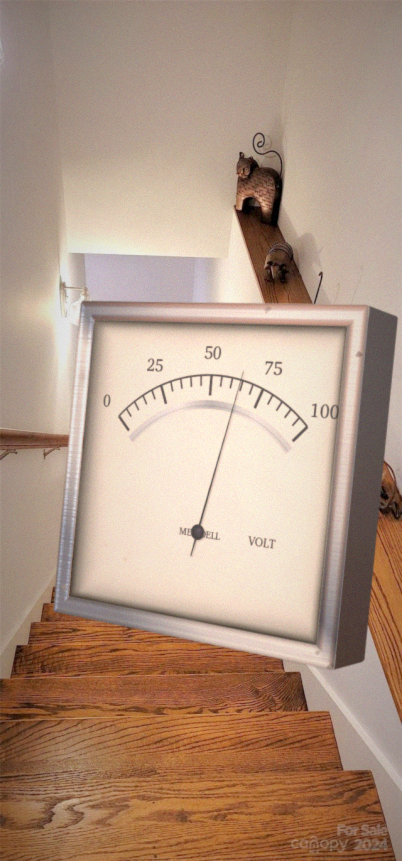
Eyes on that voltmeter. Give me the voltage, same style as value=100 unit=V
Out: value=65 unit=V
